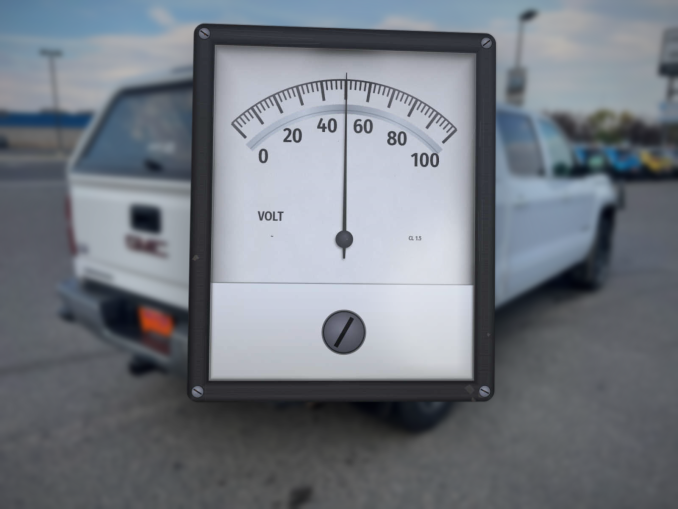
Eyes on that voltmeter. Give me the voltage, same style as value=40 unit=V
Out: value=50 unit=V
